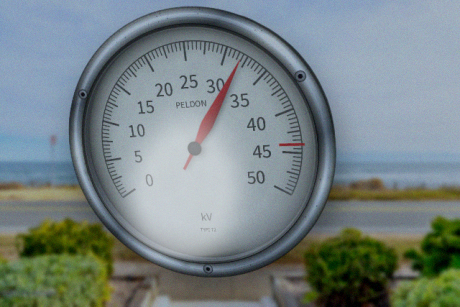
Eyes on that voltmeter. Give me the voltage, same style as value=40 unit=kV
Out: value=32 unit=kV
